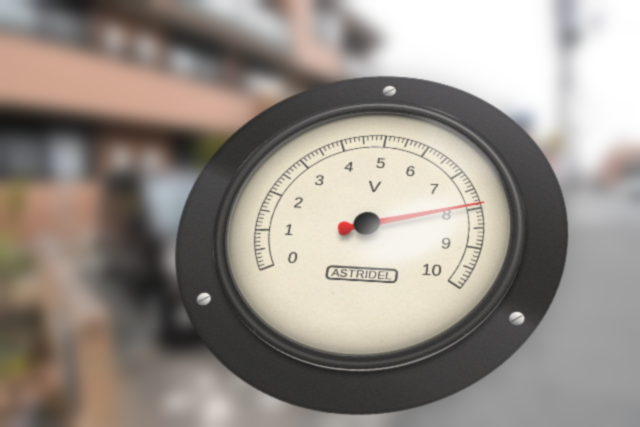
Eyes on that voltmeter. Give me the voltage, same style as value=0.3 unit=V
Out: value=8 unit=V
